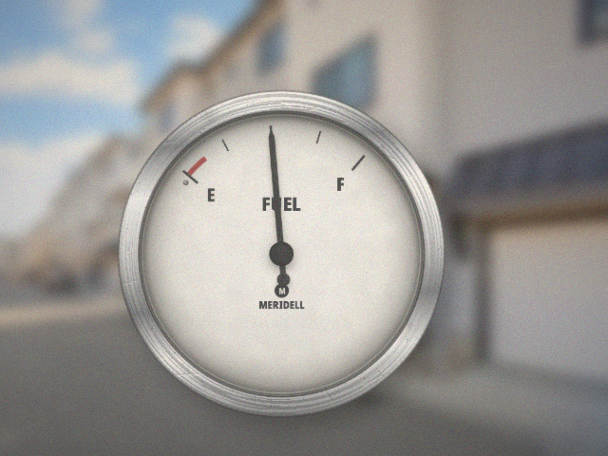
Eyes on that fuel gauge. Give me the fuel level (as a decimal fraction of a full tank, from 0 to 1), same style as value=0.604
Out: value=0.5
